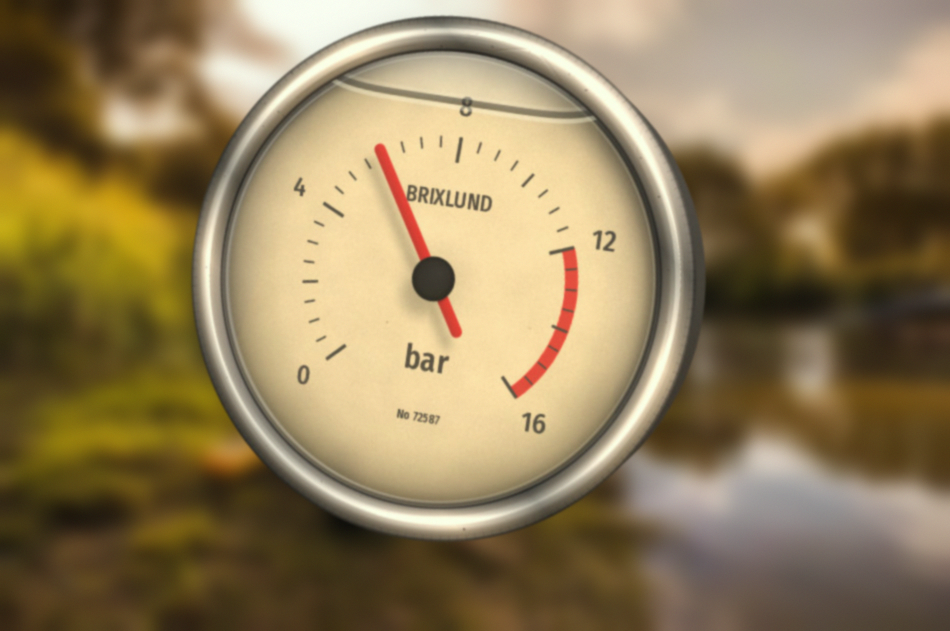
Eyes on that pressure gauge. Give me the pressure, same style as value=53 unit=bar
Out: value=6 unit=bar
